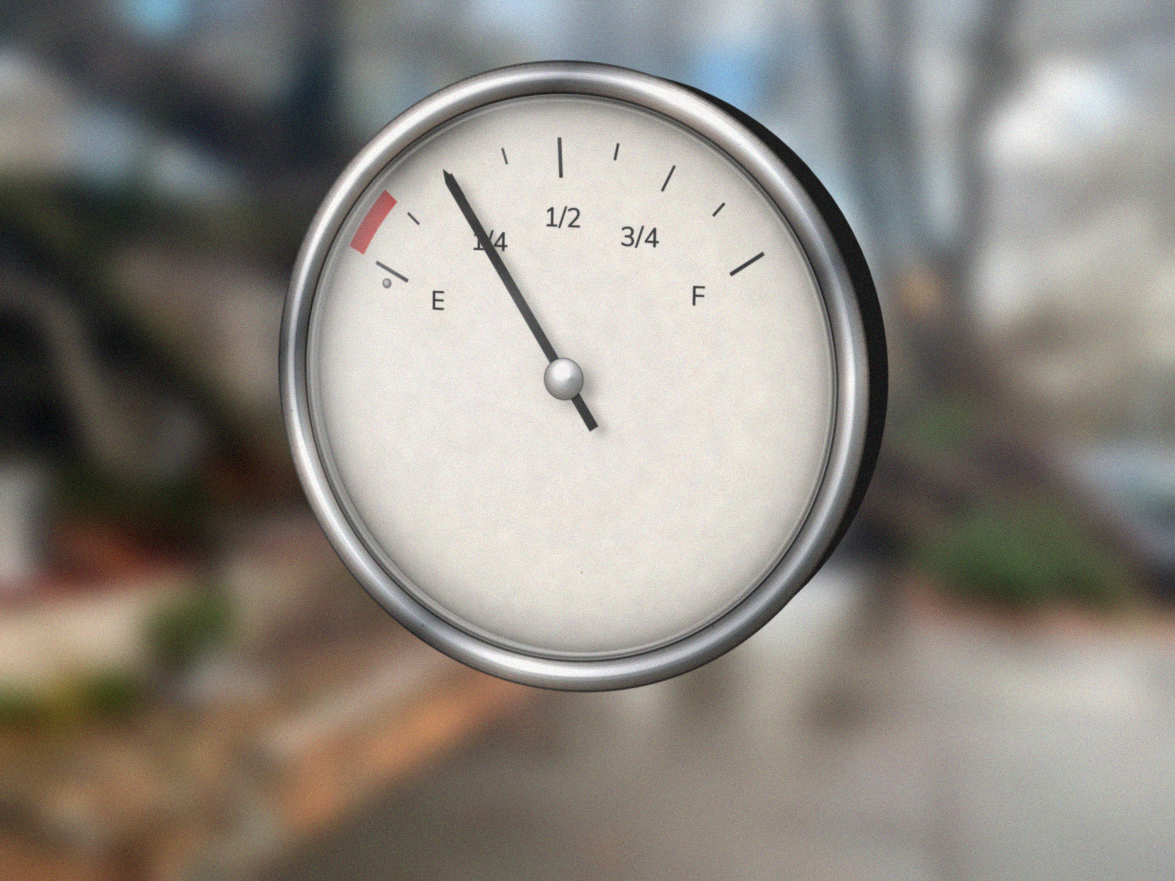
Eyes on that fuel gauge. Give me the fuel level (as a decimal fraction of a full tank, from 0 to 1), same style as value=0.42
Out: value=0.25
